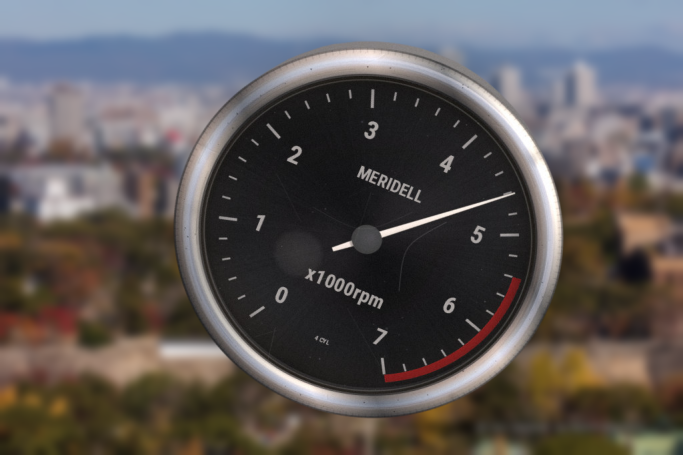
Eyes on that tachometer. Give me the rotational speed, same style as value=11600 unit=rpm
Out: value=4600 unit=rpm
